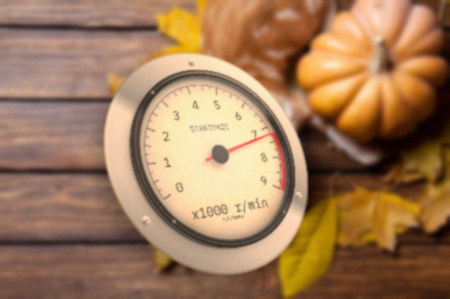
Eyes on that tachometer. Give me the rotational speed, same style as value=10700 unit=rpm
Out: value=7250 unit=rpm
